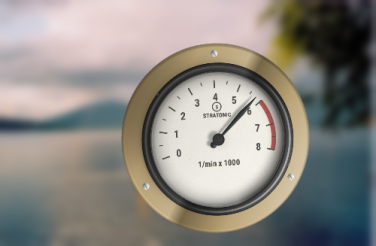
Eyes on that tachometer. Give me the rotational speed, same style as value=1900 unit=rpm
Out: value=5750 unit=rpm
